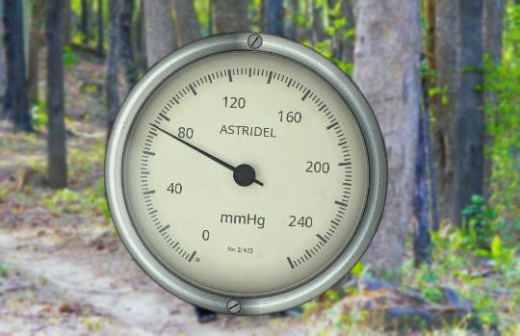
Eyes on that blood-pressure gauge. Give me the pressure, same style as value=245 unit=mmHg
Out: value=74 unit=mmHg
